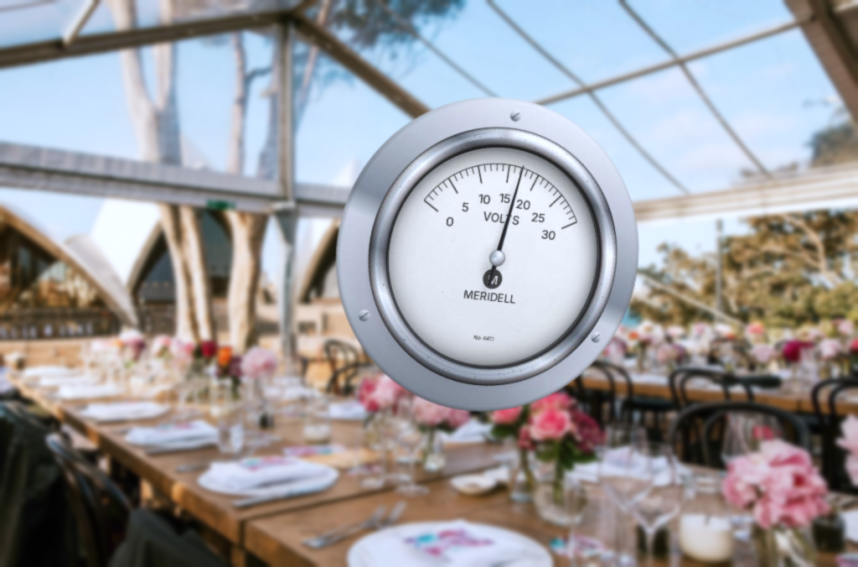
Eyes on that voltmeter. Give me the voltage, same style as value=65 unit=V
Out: value=17 unit=V
